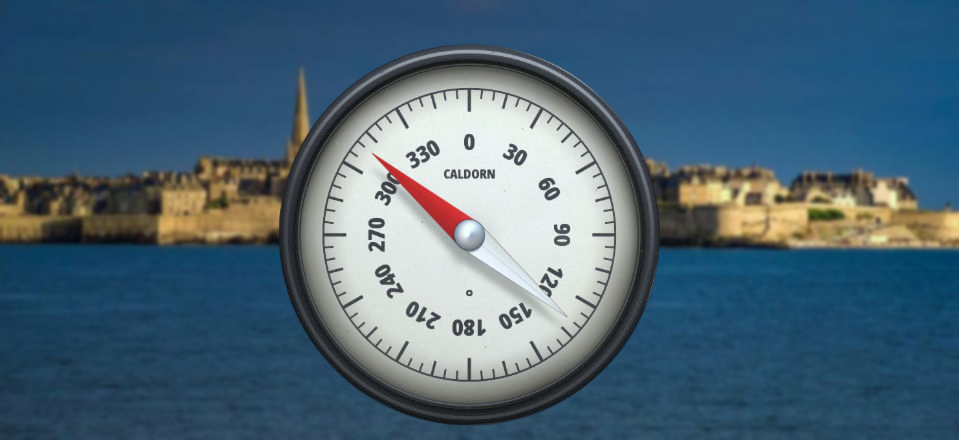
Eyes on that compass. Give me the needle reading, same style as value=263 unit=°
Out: value=310 unit=°
